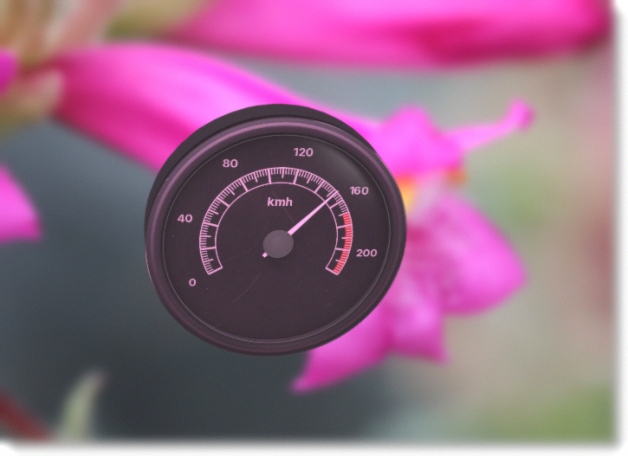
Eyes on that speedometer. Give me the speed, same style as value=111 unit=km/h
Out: value=150 unit=km/h
